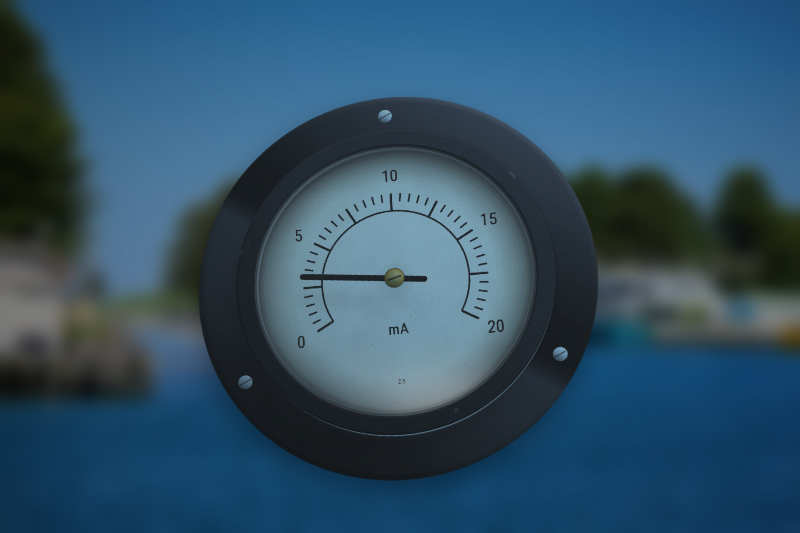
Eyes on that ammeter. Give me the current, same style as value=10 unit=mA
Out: value=3 unit=mA
